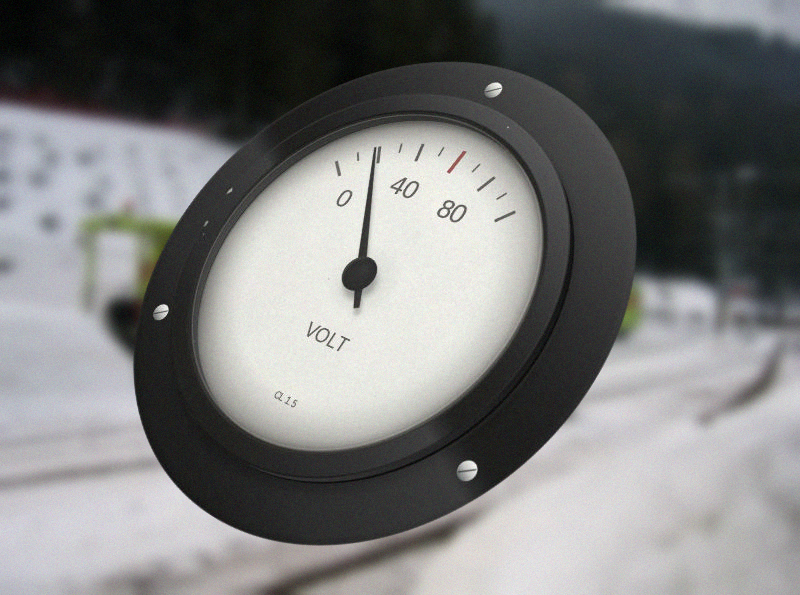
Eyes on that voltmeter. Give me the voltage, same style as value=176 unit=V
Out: value=20 unit=V
